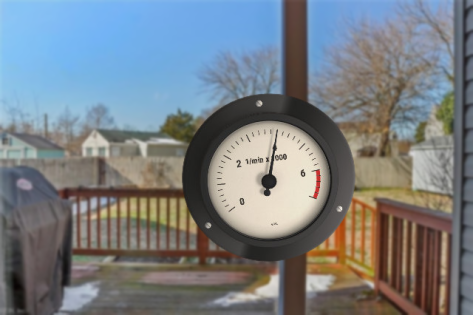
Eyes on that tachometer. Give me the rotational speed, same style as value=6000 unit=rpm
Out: value=4000 unit=rpm
